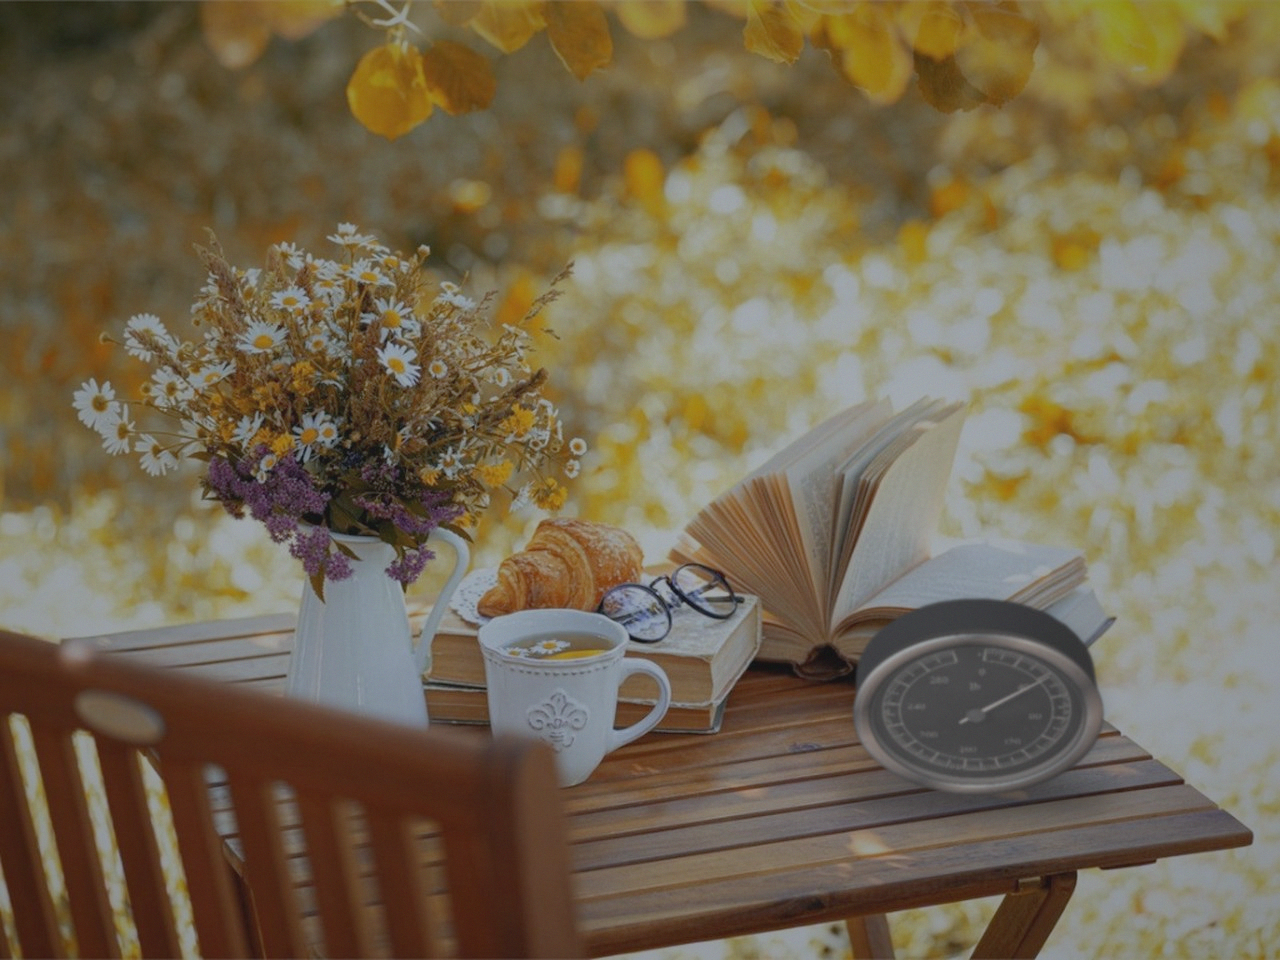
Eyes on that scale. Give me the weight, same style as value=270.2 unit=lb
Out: value=40 unit=lb
